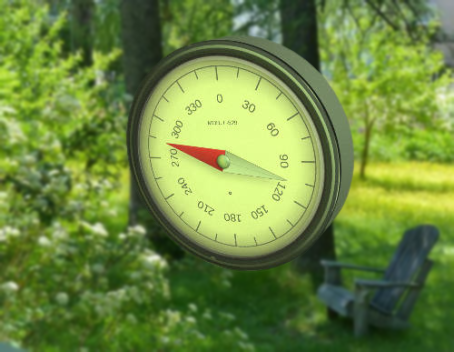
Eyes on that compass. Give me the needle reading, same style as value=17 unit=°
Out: value=285 unit=°
